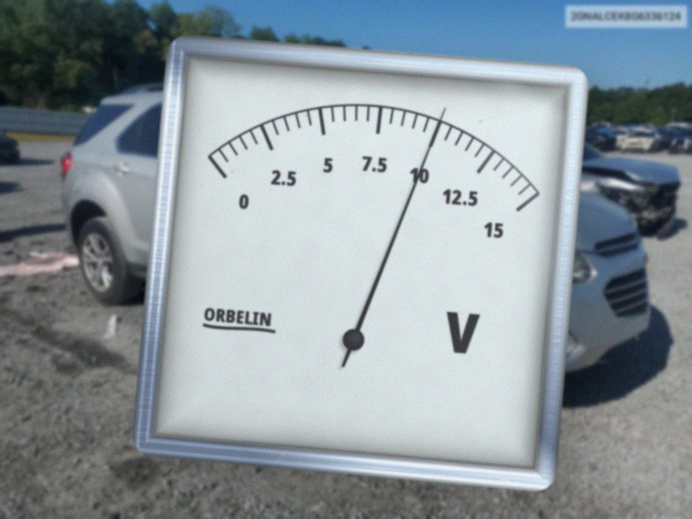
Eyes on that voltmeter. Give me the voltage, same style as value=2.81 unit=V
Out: value=10 unit=V
